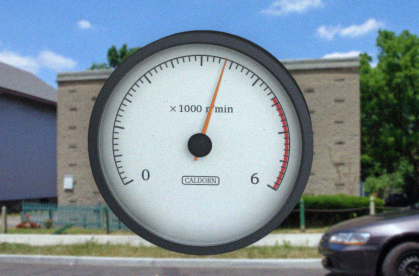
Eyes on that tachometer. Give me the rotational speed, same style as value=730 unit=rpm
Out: value=3400 unit=rpm
